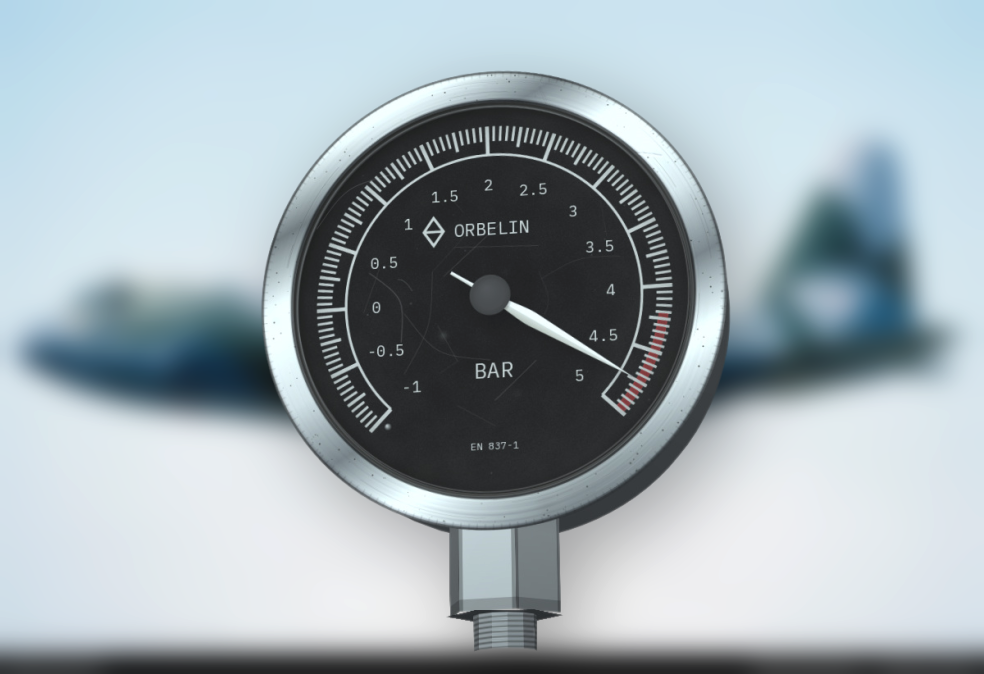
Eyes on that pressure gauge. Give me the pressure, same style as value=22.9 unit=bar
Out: value=4.75 unit=bar
